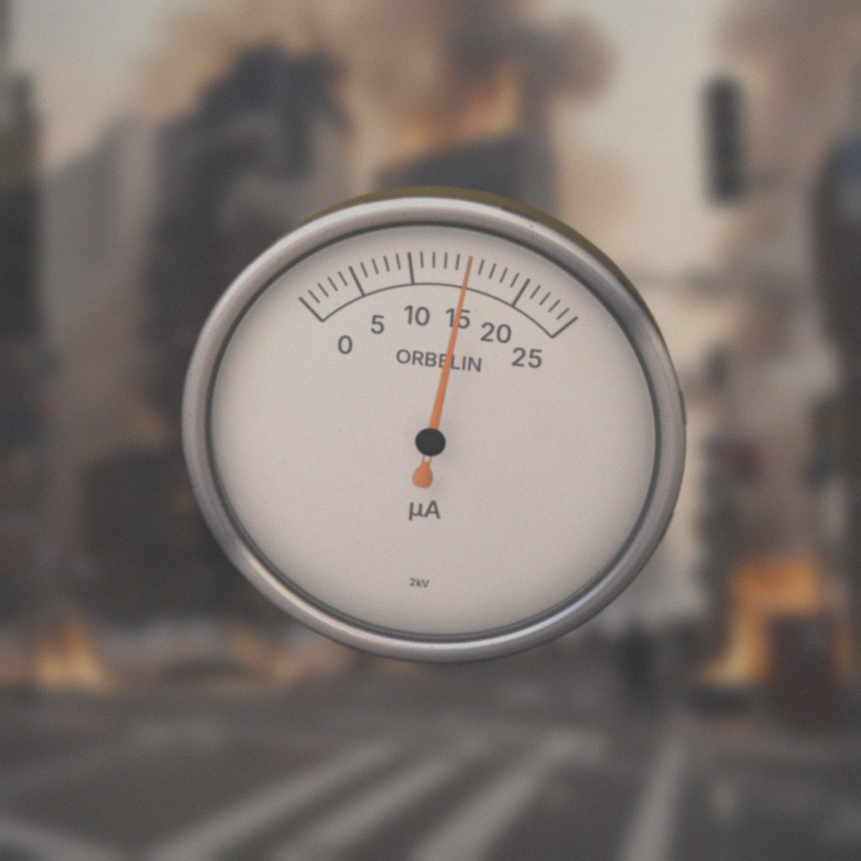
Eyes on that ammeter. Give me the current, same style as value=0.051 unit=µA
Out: value=15 unit=µA
